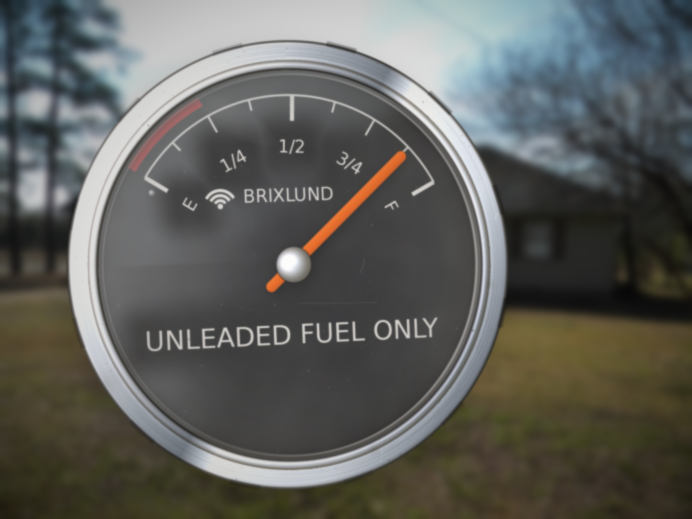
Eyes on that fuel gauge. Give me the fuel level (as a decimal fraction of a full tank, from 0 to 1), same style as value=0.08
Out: value=0.875
